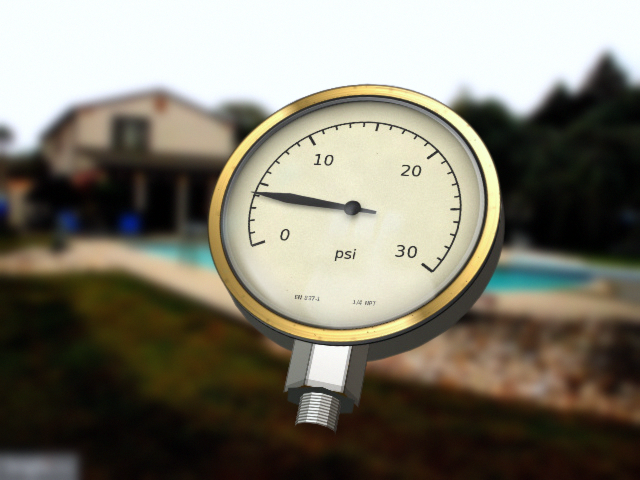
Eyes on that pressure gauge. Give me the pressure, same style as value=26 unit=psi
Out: value=4 unit=psi
